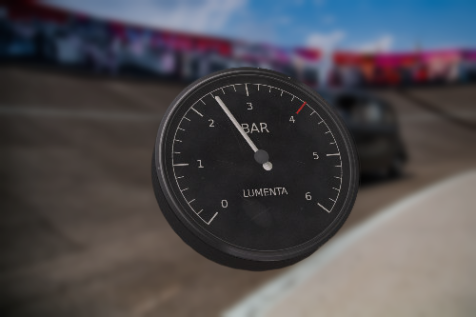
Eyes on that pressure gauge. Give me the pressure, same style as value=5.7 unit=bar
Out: value=2.4 unit=bar
